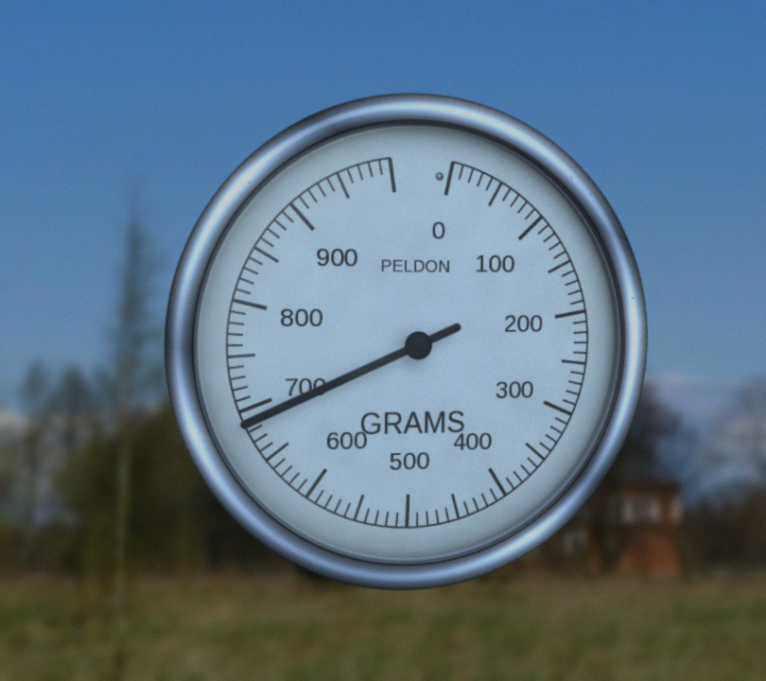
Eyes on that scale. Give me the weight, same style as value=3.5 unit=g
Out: value=690 unit=g
